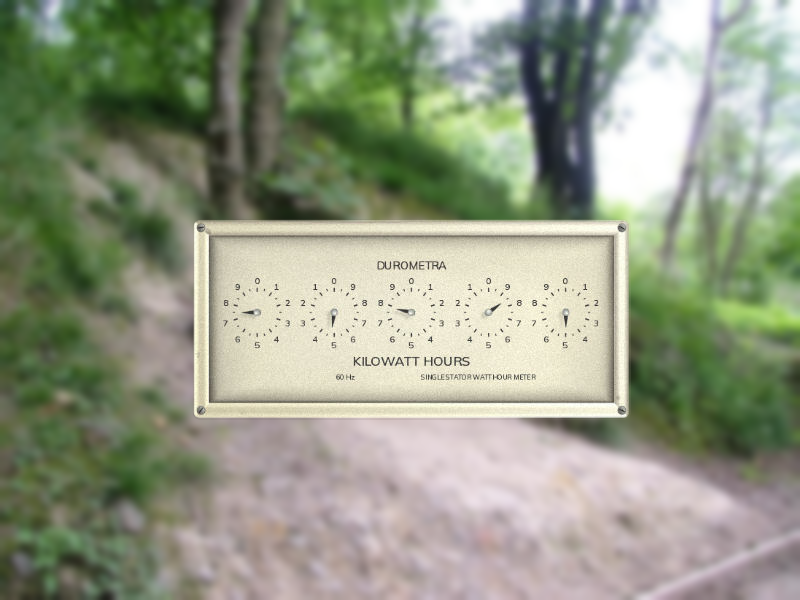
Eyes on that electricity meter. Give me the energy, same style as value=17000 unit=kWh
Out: value=74785 unit=kWh
